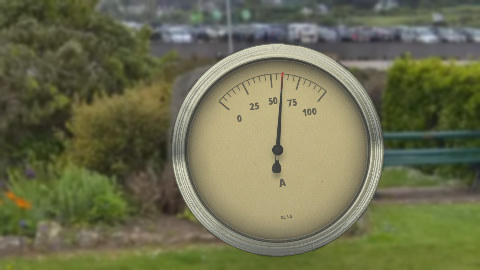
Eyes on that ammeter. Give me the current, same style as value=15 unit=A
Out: value=60 unit=A
